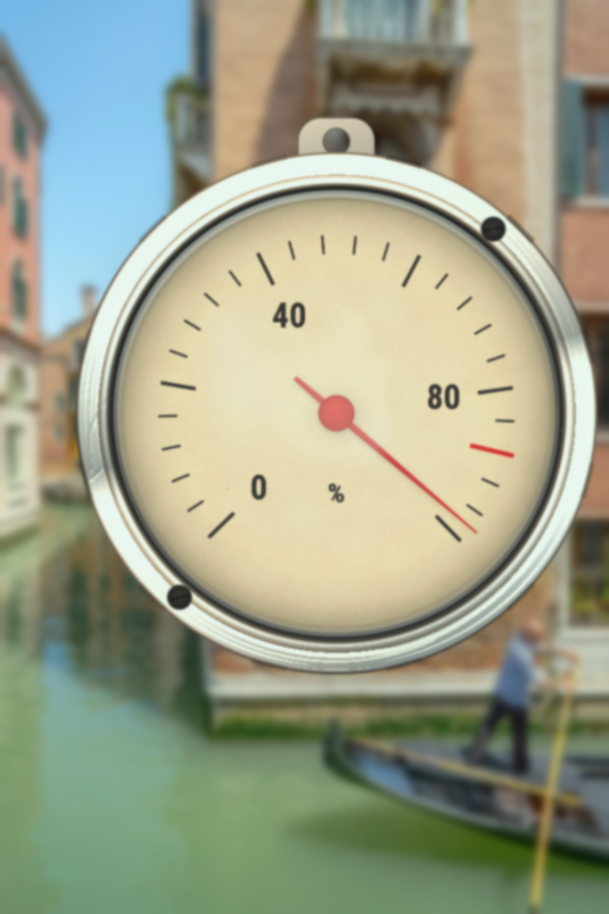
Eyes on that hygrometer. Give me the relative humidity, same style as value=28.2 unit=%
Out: value=98 unit=%
